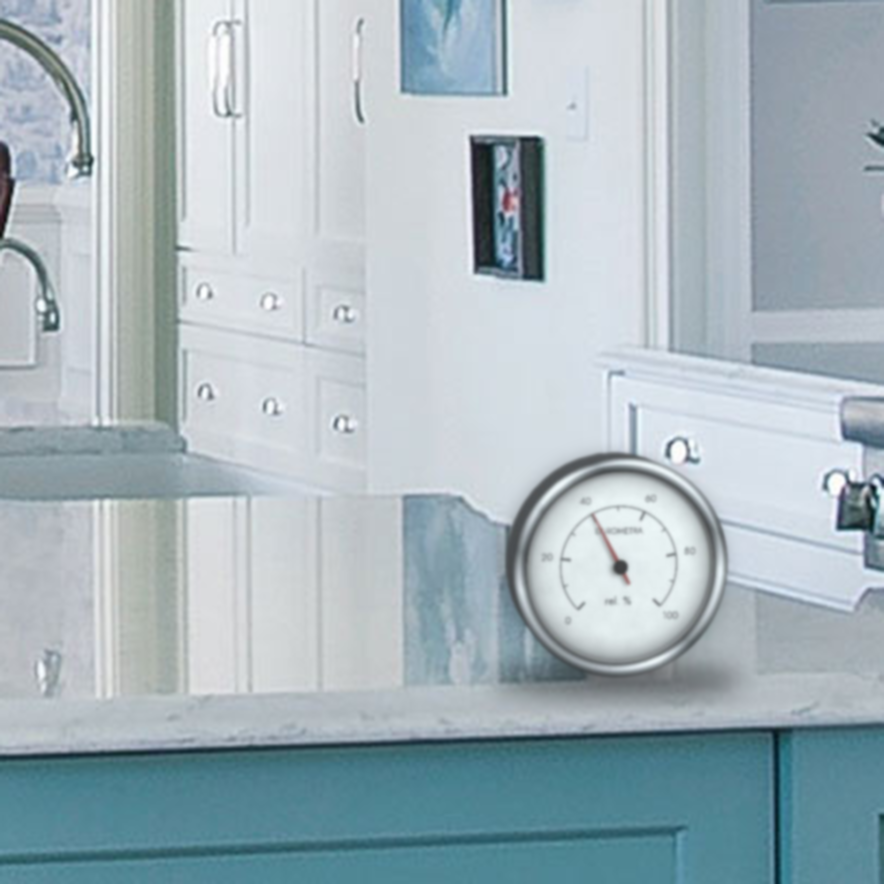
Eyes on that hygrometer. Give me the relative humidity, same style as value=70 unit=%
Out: value=40 unit=%
